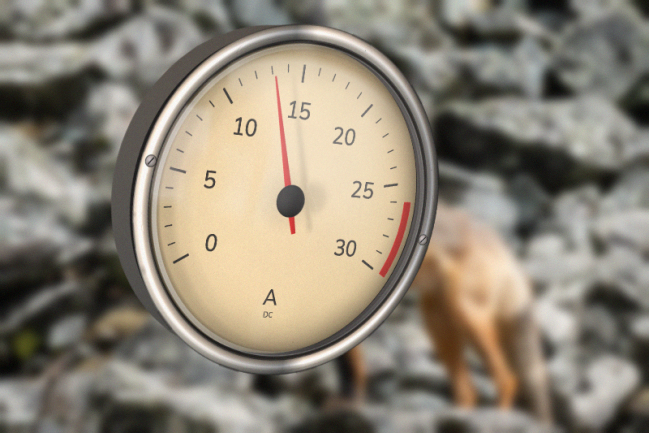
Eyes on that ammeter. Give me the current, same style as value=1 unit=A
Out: value=13 unit=A
